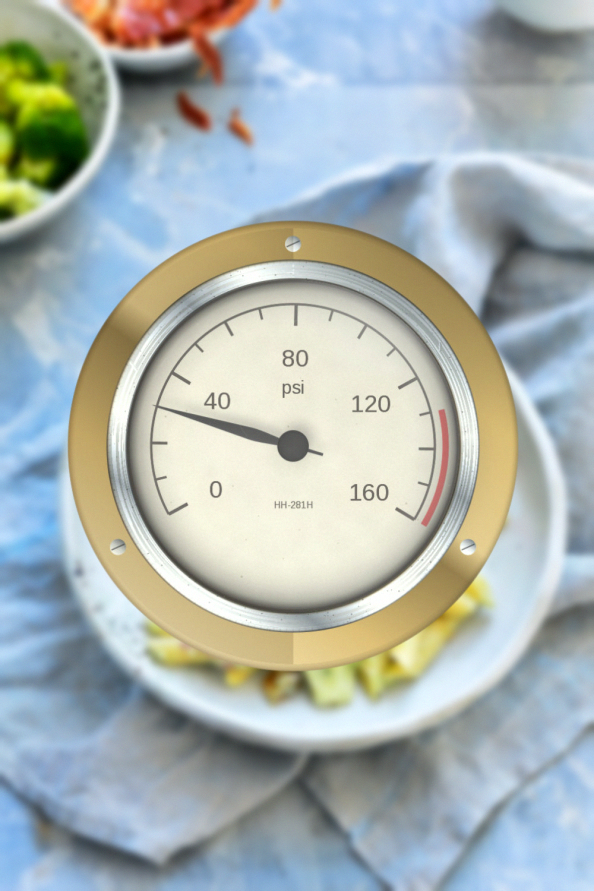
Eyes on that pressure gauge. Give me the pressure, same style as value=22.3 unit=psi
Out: value=30 unit=psi
